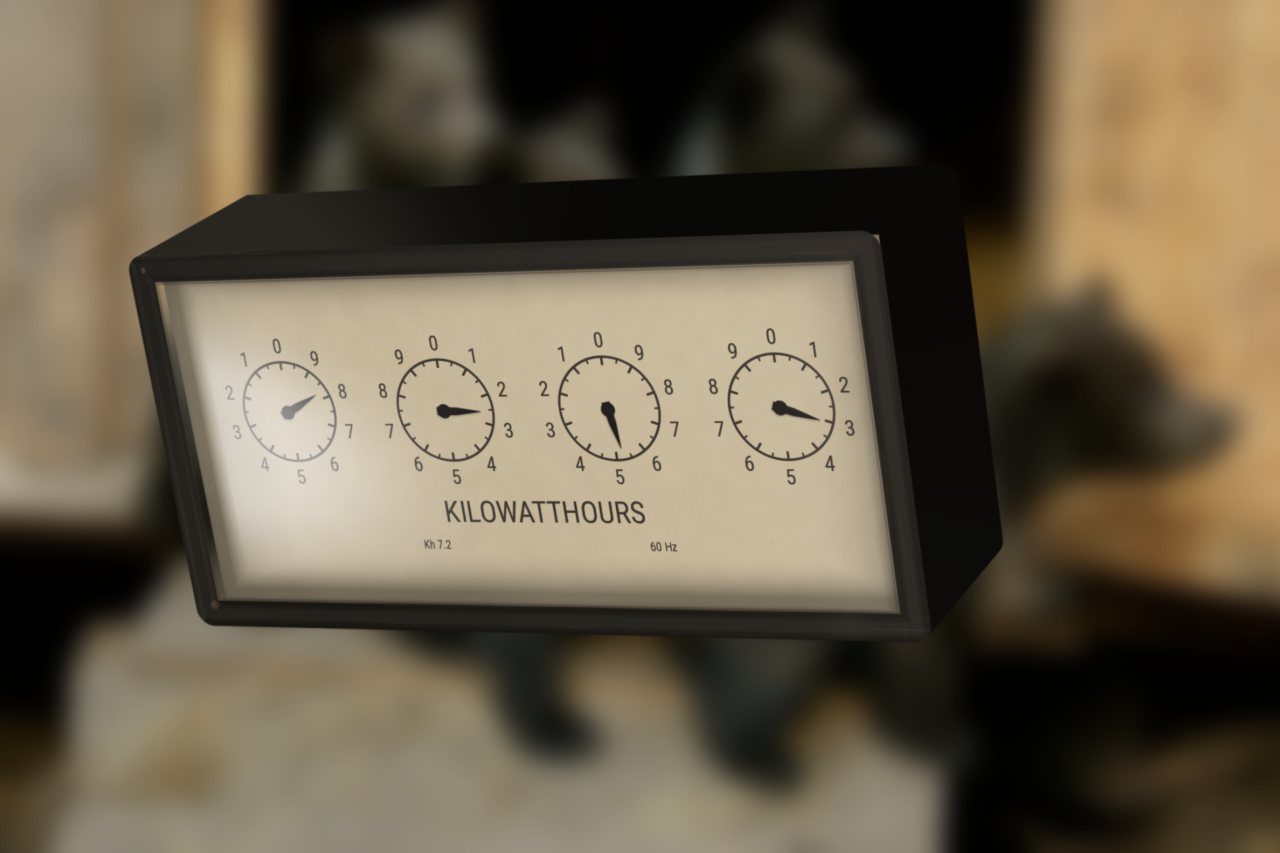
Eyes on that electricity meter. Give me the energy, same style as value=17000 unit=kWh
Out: value=8253 unit=kWh
